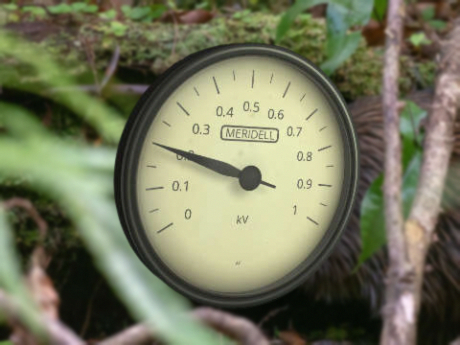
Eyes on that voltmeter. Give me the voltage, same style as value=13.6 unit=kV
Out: value=0.2 unit=kV
